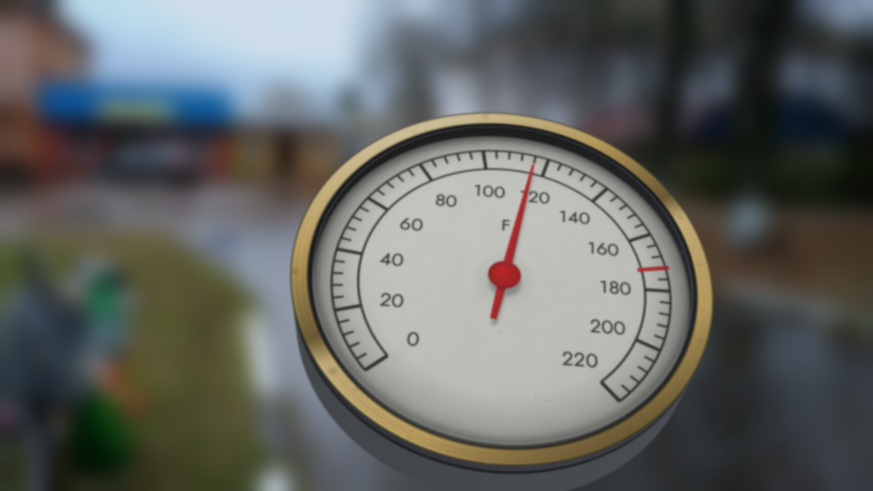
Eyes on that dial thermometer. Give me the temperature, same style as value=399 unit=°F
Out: value=116 unit=°F
